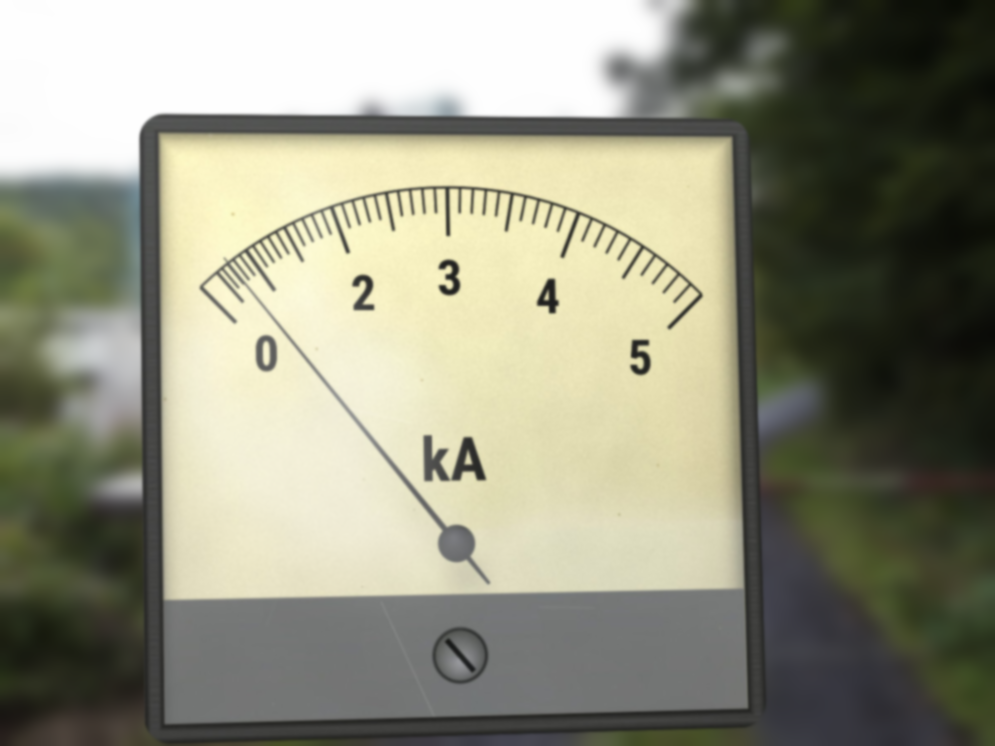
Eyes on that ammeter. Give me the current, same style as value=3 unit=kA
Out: value=0.7 unit=kA
